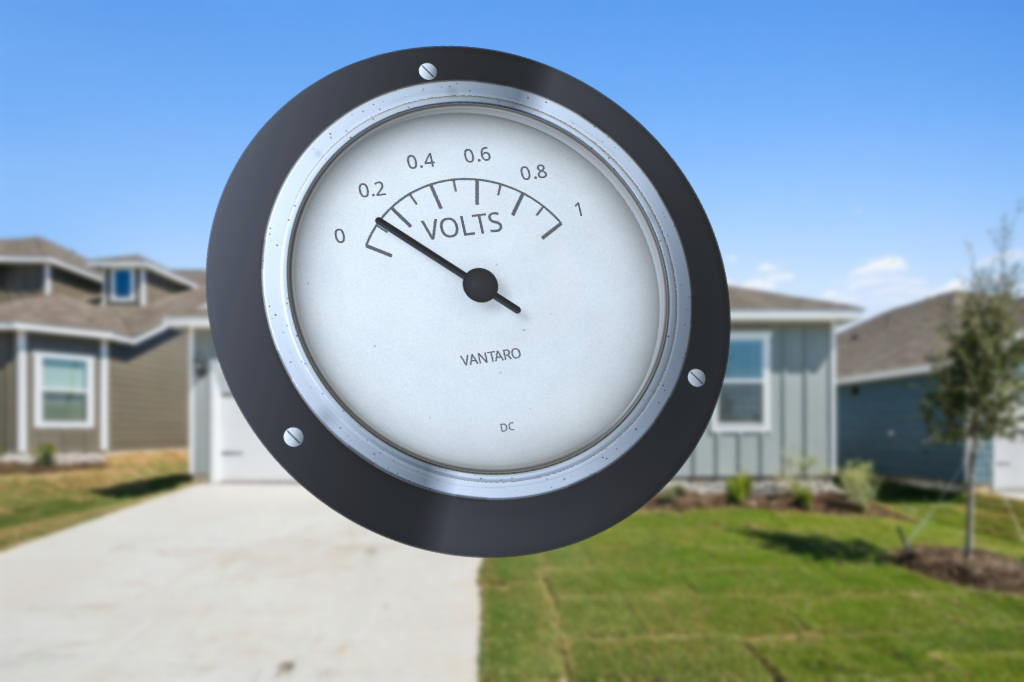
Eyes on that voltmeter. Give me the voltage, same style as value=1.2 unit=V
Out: value=0.1 unit=V
